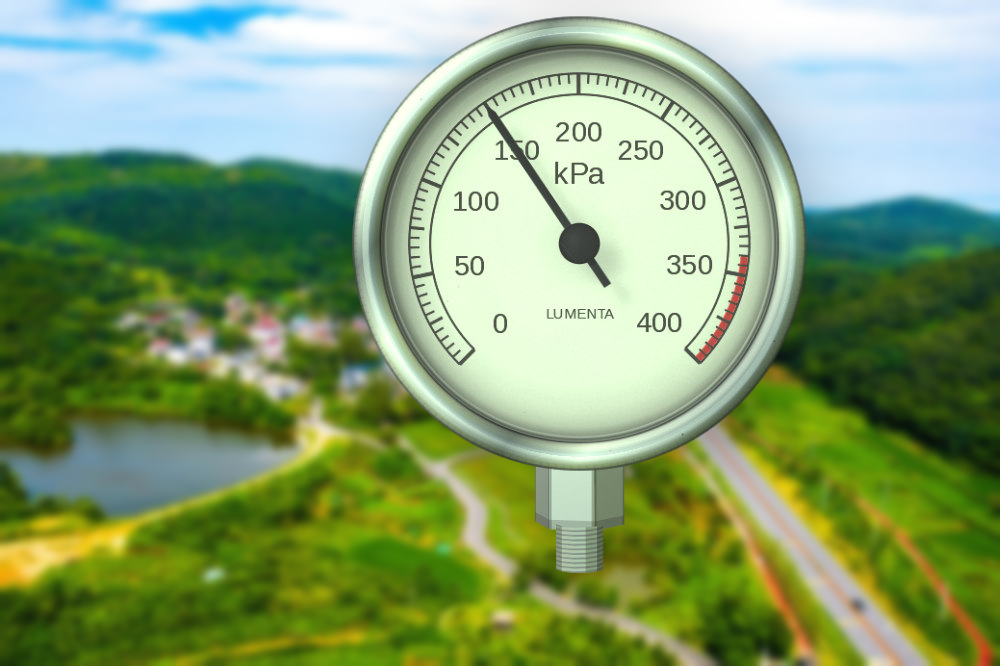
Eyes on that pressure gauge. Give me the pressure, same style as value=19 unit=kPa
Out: value=150 unit=kPa
